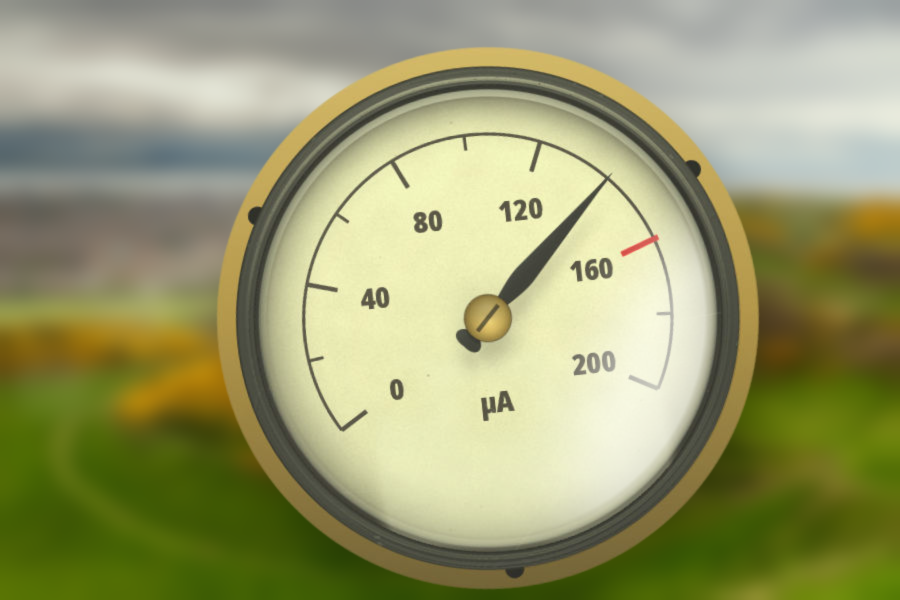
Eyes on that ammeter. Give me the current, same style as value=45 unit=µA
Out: value=140 unit=µA
